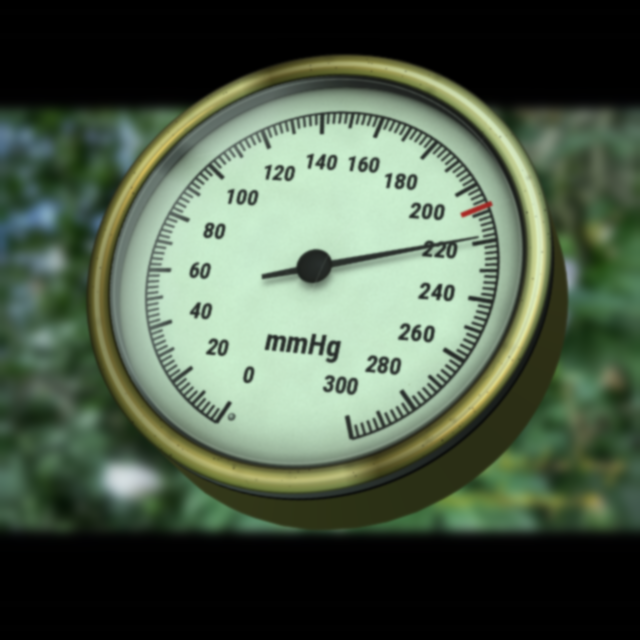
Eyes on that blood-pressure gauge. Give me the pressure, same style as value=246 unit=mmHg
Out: value=220 unit=mmHg
